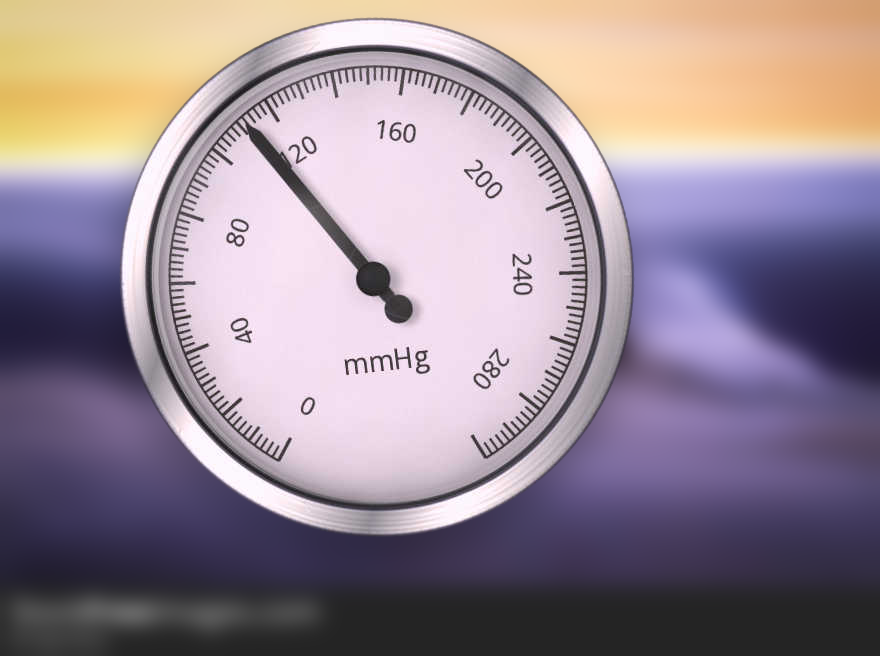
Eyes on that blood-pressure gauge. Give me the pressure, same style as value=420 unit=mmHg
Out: value=112 unit=mmHg
